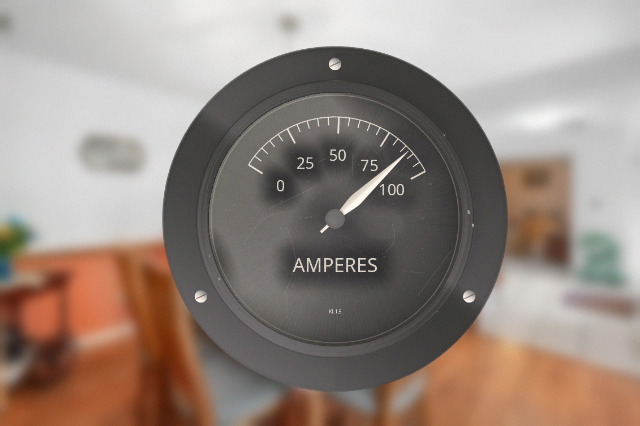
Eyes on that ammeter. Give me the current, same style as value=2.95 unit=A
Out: value=87.5 unit=A
